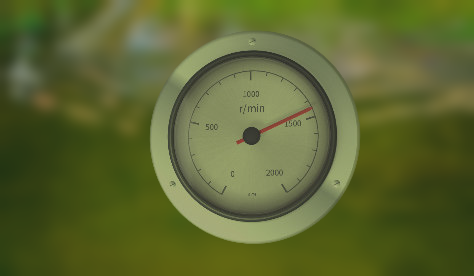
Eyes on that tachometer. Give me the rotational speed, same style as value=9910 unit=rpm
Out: value=1450 unit=rpm
